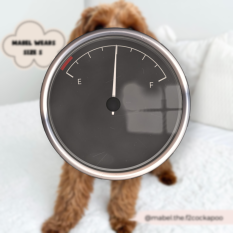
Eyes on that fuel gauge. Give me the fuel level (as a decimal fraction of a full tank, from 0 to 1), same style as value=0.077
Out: value=0.5
